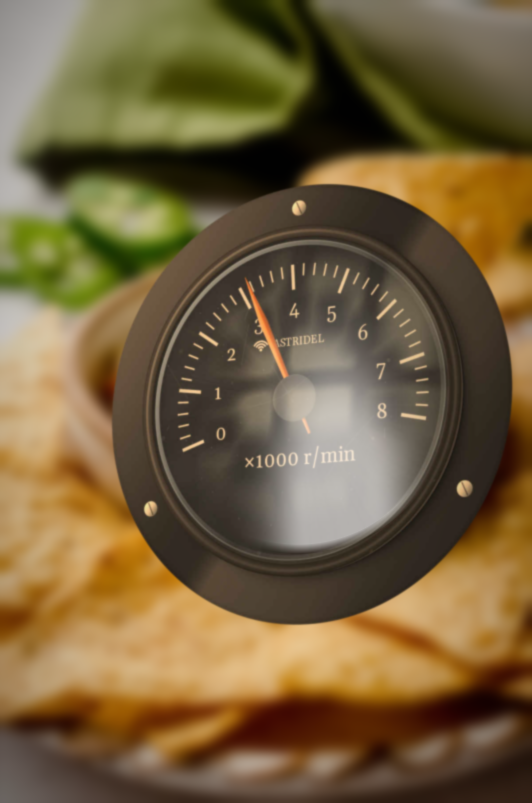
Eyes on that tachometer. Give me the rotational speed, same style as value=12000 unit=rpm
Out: value=3200 unit=rpm
